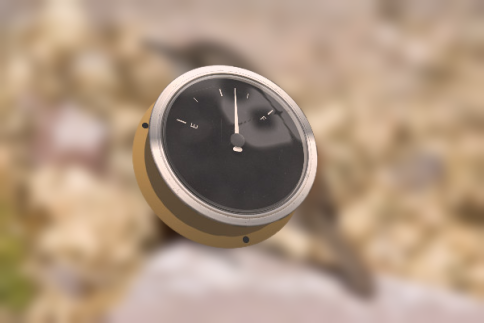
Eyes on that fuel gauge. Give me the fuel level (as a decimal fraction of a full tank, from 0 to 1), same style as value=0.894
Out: value=0.625
